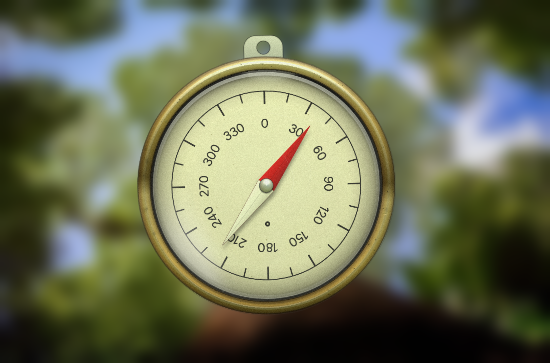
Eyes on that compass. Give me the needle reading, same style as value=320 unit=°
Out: value=37.5 unit=°
